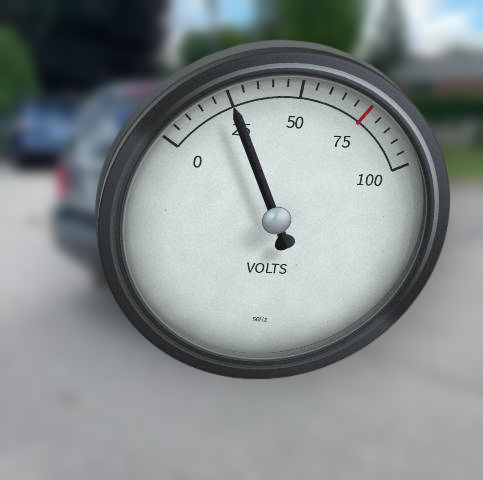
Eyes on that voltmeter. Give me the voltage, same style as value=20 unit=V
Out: value=25 unit=V
